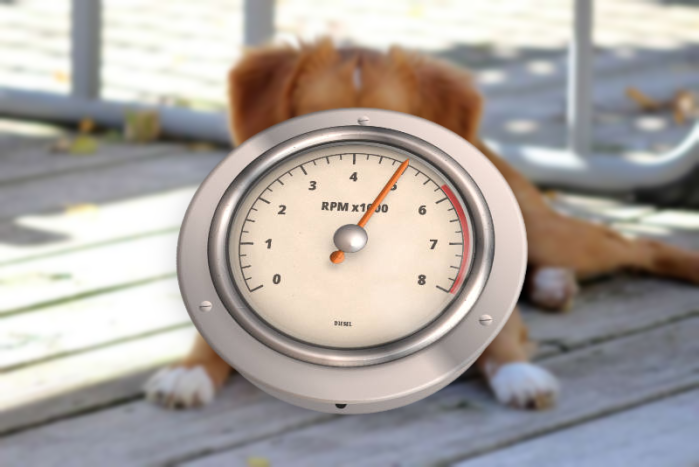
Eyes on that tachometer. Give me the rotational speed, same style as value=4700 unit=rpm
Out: value=5000 unit=rpm
